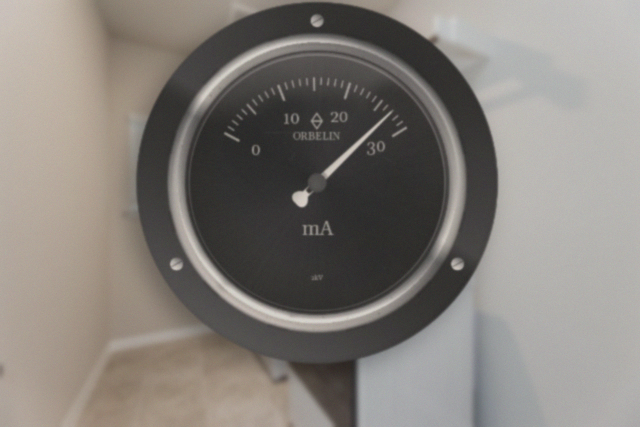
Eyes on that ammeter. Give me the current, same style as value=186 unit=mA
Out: value=27 unit=mA
